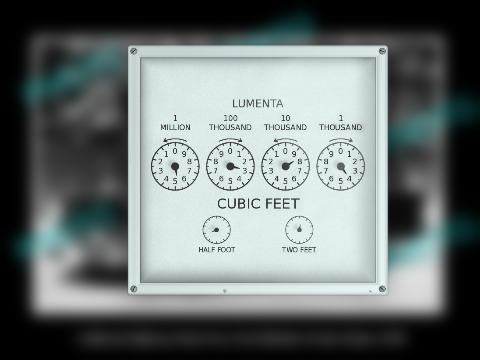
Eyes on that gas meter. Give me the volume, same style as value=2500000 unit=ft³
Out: value=528400 unit=ft³
